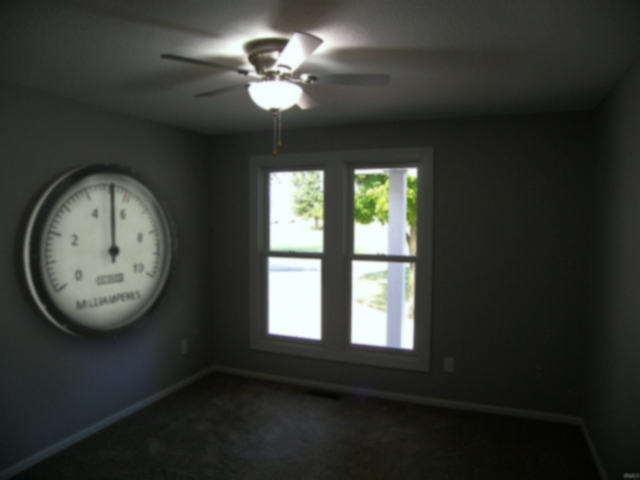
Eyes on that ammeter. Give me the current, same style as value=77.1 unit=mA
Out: value=5 unit=mA
